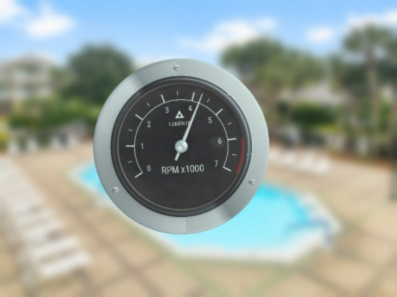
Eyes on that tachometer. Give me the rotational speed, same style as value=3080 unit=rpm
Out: value=4250 unit=rpm
